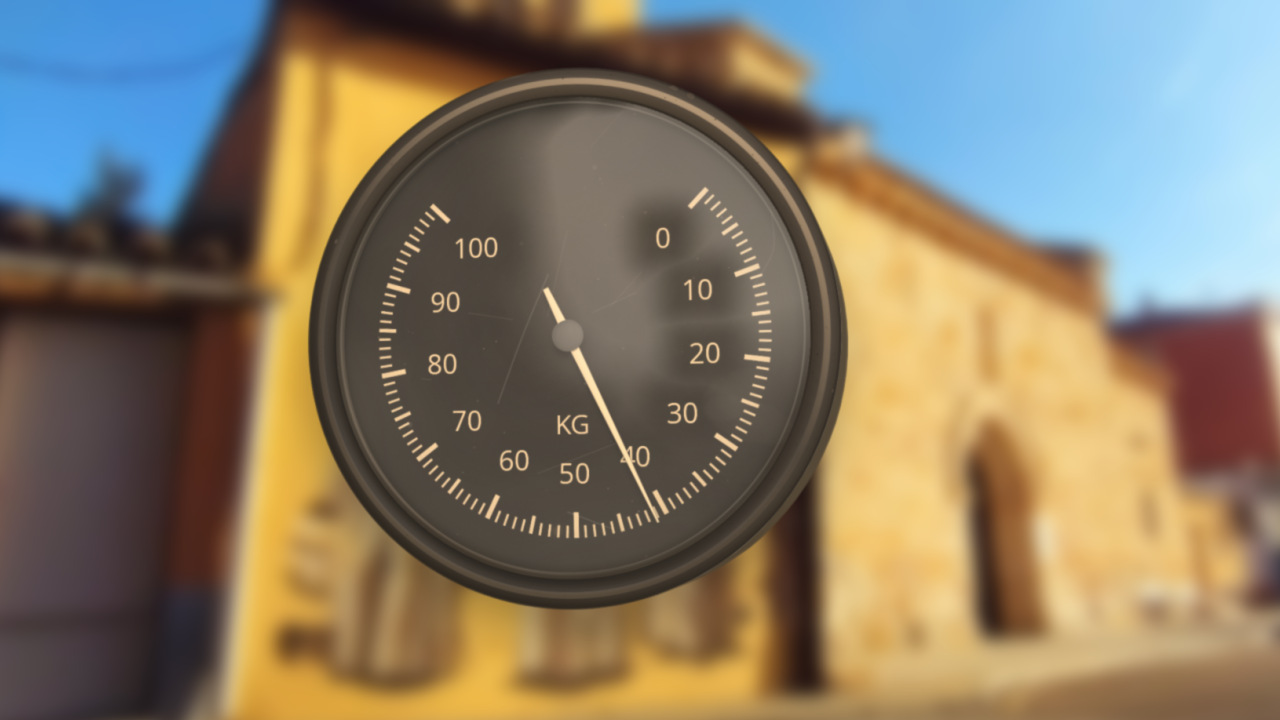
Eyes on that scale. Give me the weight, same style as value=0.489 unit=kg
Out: value=41 unit=kg
